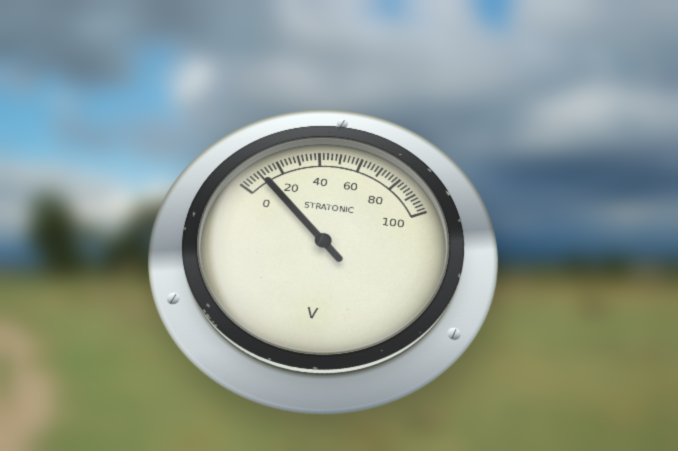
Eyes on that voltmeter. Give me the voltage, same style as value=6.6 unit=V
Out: value=10 unit=V
